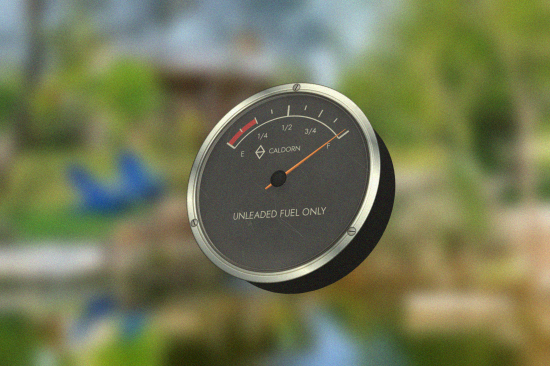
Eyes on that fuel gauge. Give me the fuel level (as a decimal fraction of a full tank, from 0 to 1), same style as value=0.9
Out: value=1
